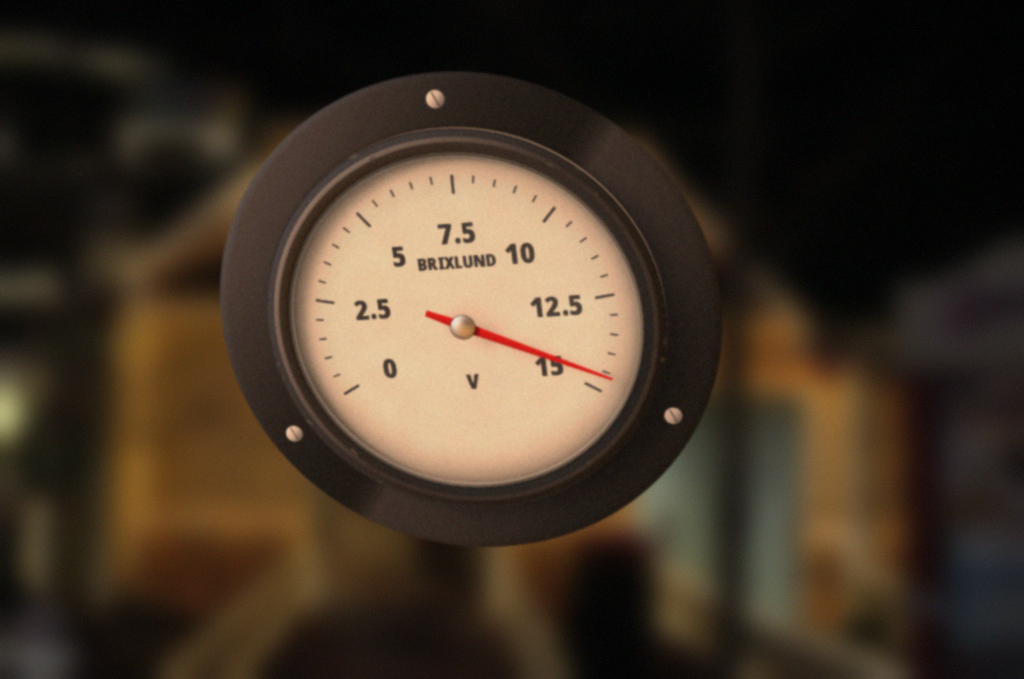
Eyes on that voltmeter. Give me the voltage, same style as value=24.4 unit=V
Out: value=14.5 unit=V
